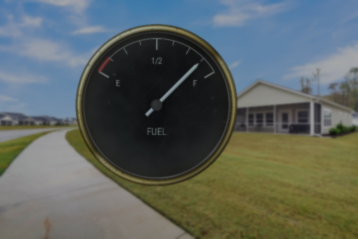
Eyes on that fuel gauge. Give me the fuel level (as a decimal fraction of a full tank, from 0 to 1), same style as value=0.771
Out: value=0.875
